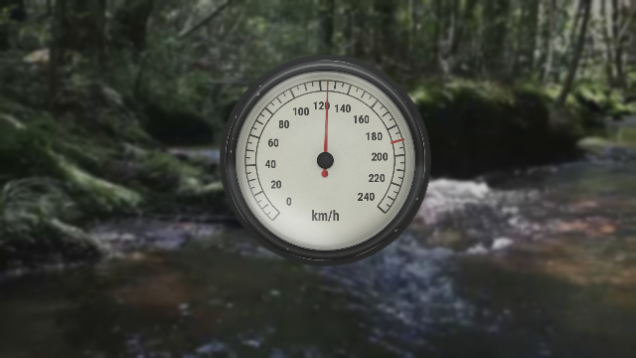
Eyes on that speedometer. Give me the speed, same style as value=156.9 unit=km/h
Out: value=125 unit=km/h
